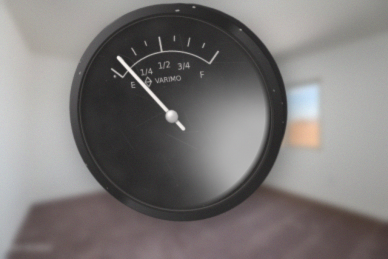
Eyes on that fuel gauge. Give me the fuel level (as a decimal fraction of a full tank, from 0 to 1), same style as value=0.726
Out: value=0.125
